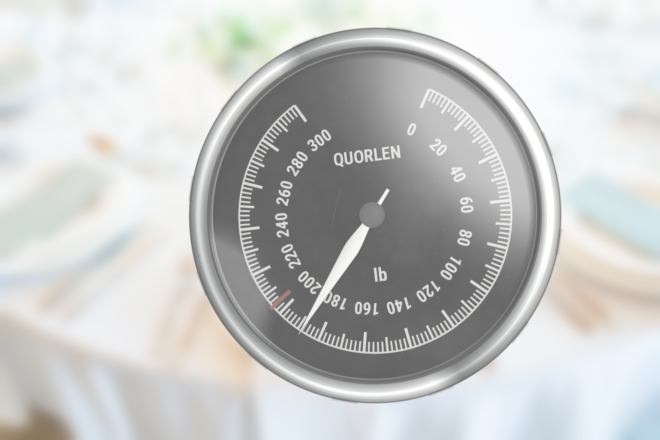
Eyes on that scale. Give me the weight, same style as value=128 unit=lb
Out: value=188 unit=lb
